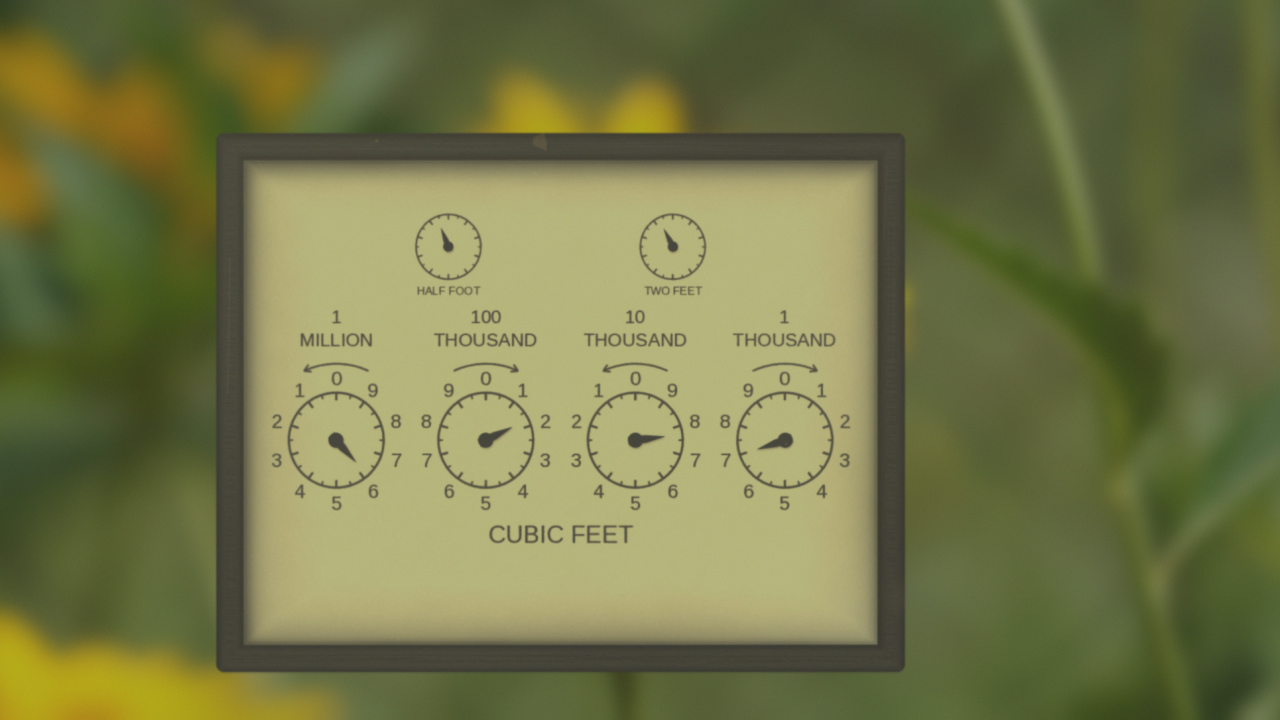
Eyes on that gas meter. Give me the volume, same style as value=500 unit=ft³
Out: value=617700 unit=ft³
